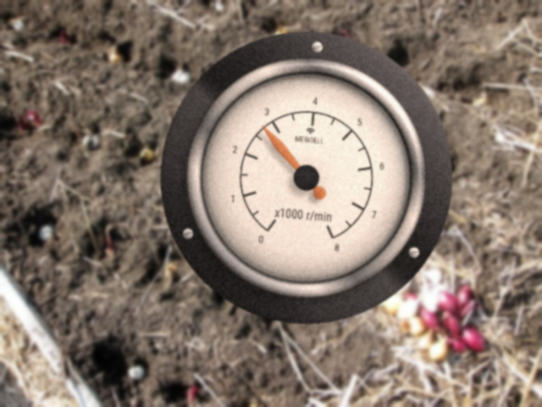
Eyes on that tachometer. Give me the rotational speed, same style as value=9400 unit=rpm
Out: value=2750 unit=rpm
